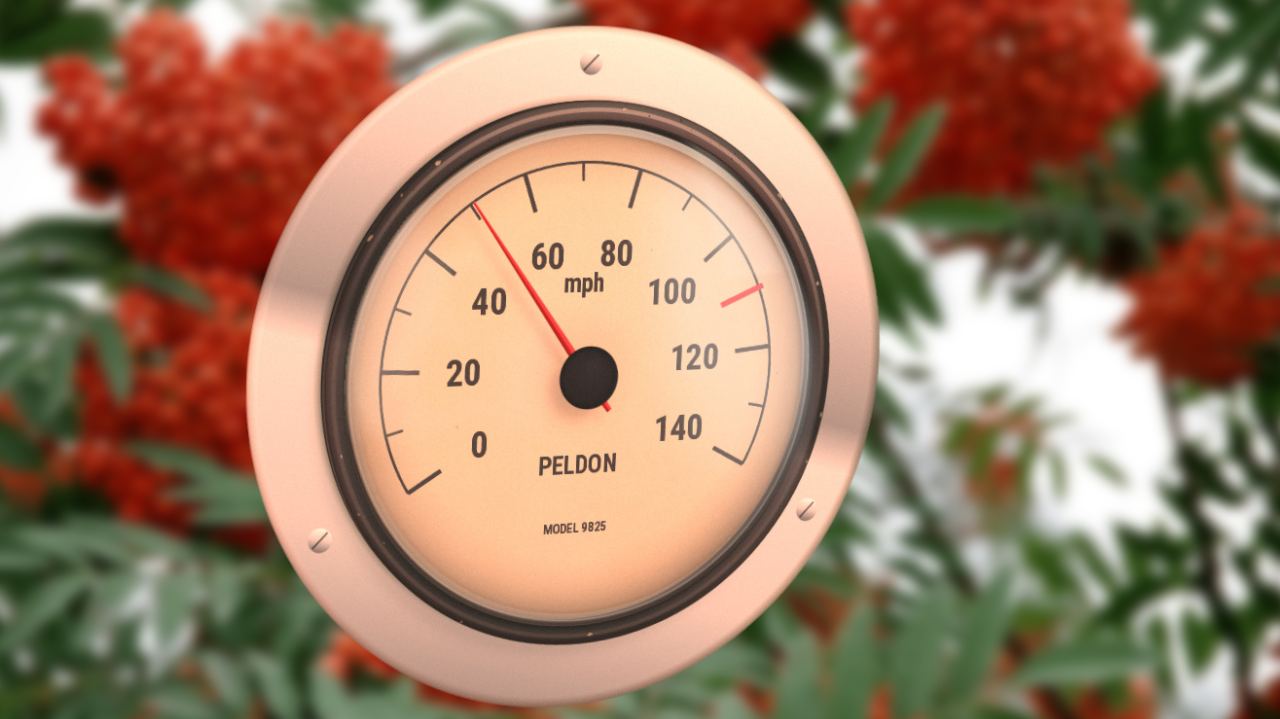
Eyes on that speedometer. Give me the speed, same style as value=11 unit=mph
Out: value=50 unit=mph
